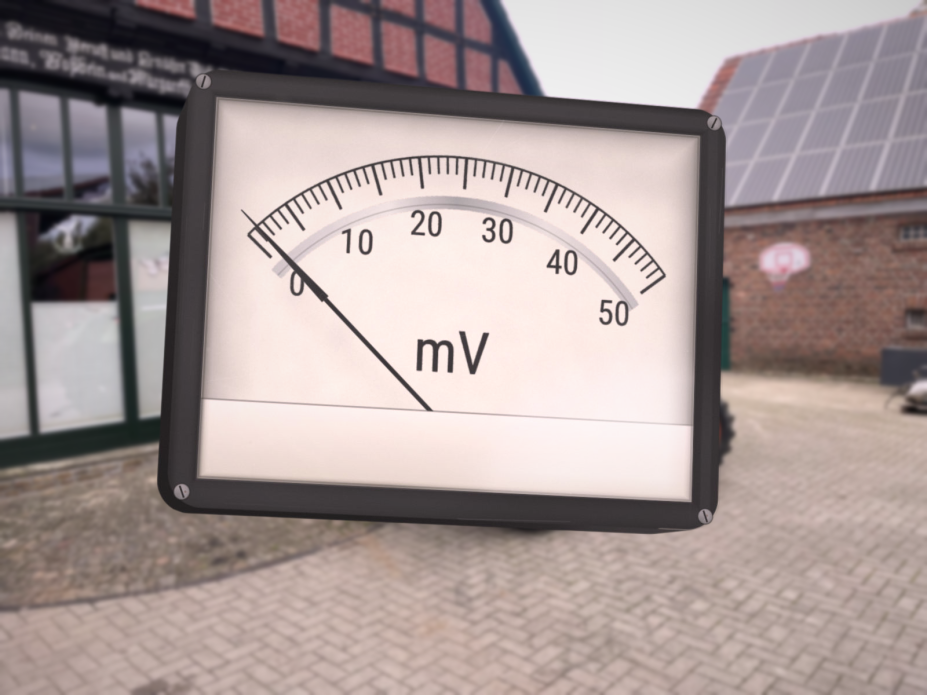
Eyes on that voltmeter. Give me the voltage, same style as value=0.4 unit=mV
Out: value=1 unit=mV
